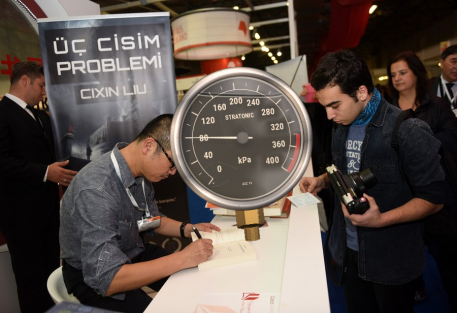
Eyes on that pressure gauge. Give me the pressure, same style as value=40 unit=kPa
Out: value=80 unit=kPa
